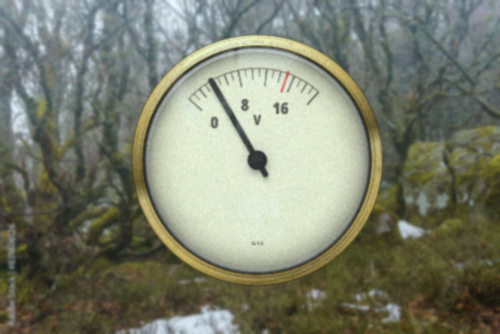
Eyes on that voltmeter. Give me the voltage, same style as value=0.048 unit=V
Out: value=4 unit=V
